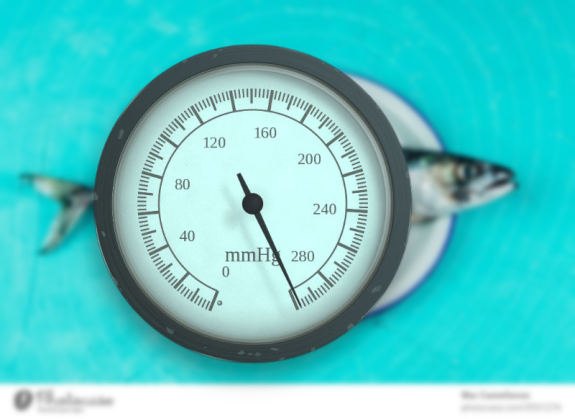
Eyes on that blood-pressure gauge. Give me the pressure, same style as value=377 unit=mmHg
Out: value=298 unit=mmHg
